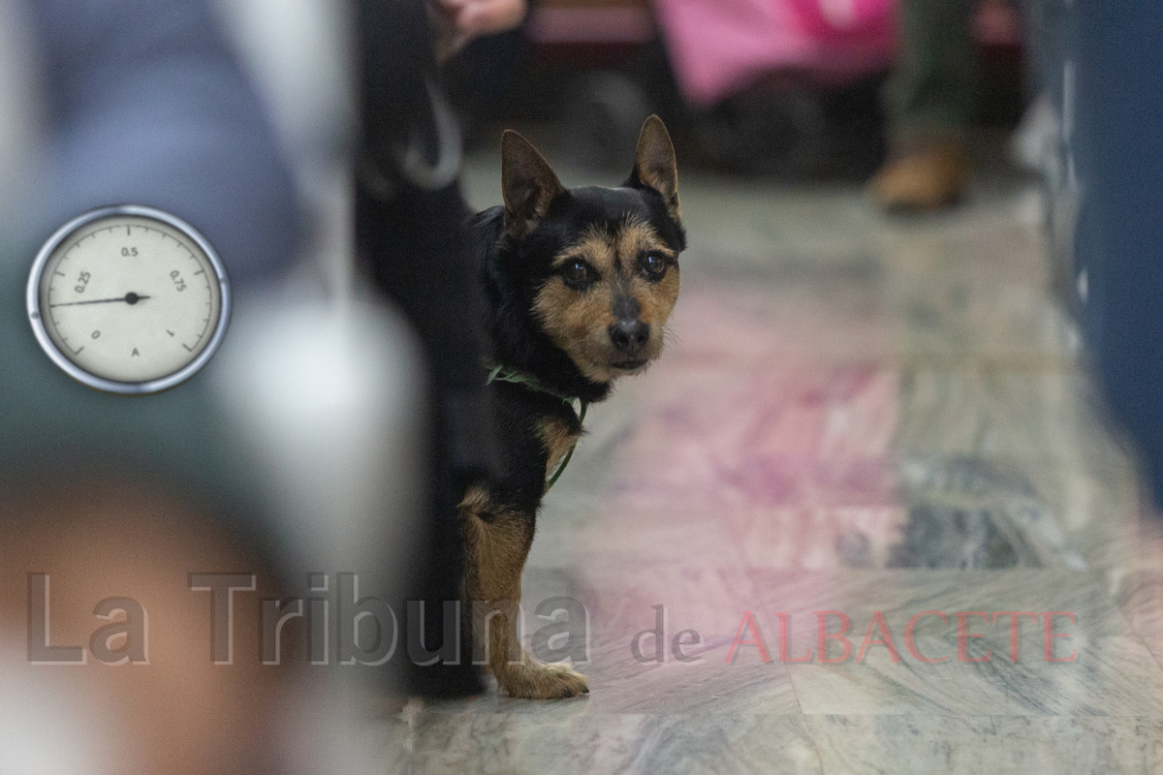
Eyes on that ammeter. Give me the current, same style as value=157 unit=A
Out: value=0.15 unit=A
